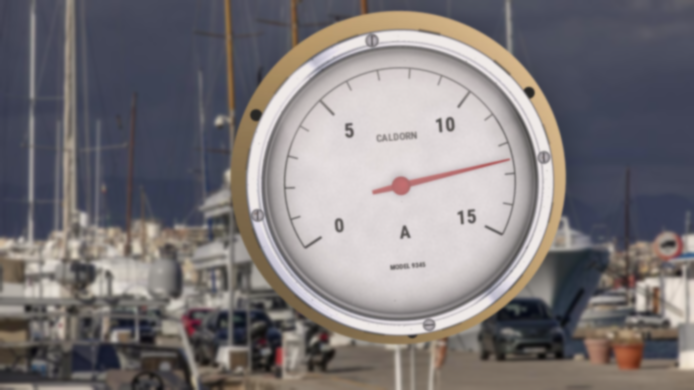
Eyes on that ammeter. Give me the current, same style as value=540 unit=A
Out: value=12.5 unit=A
